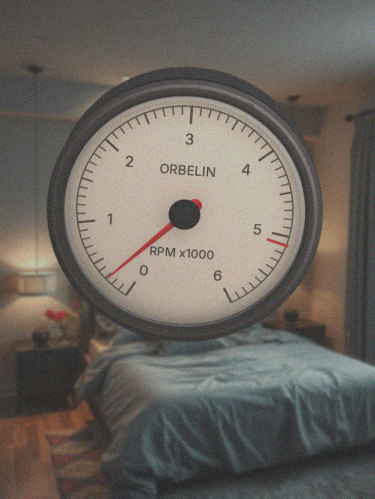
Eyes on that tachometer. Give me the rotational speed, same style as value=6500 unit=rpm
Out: value=300 unit=rpm
